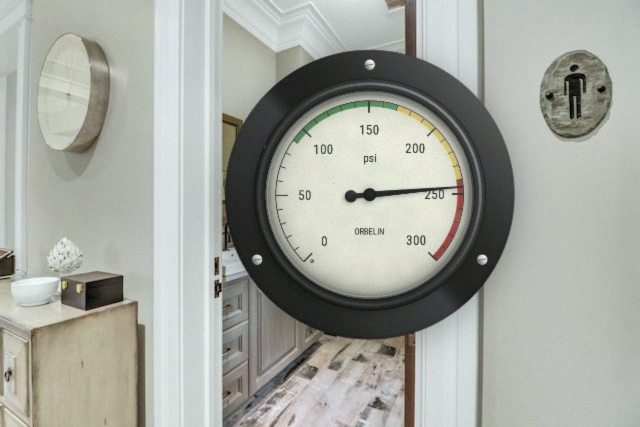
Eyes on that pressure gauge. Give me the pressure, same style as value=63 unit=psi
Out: value=245 unit=psi
